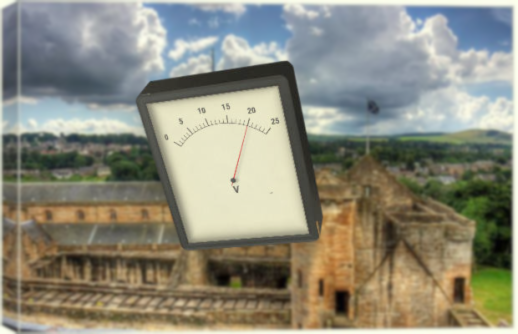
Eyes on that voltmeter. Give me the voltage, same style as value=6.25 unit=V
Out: value=20 unit=V
